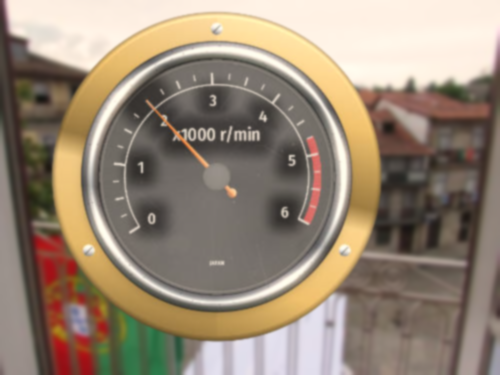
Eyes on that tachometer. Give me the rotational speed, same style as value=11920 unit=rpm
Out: value=2000 unit=rpm
